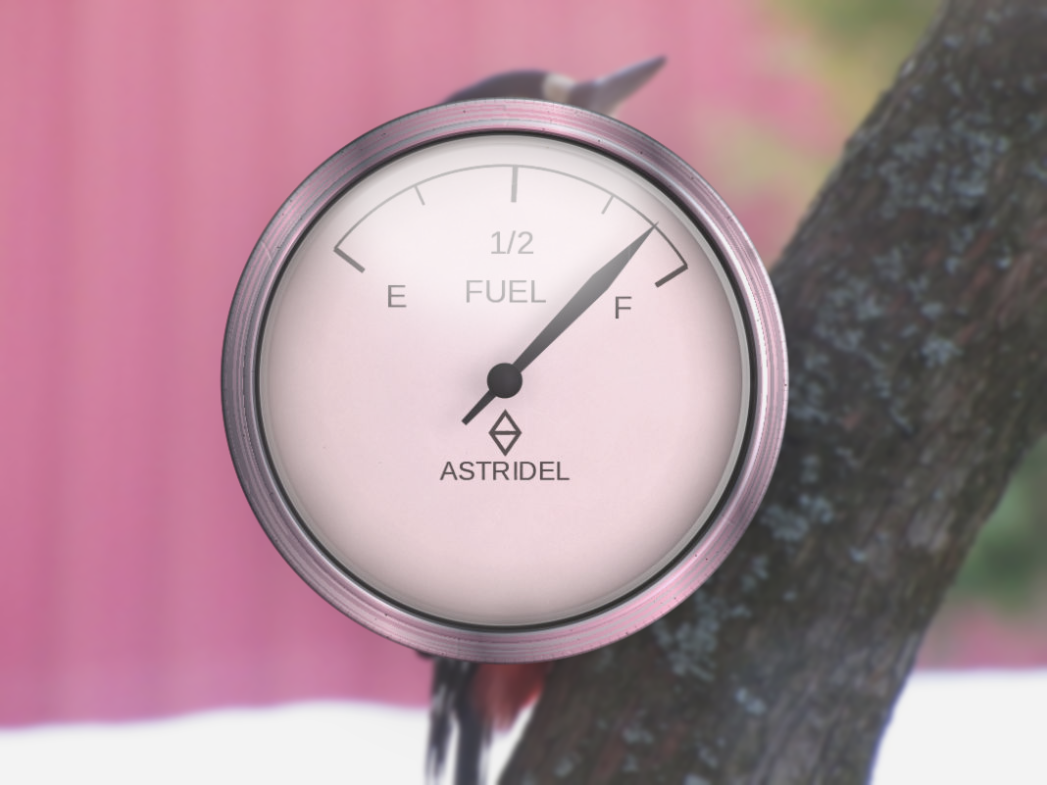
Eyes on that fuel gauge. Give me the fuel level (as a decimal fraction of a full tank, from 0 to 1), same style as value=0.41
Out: value=0.875
